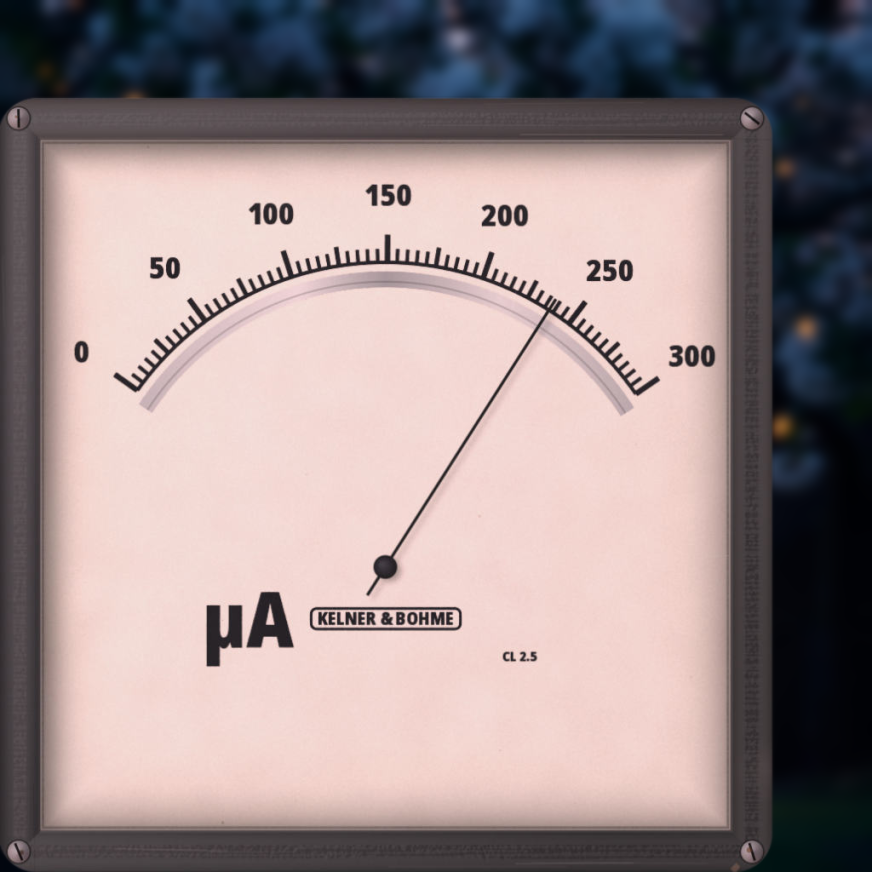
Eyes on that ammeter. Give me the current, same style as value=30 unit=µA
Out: value=237.5 unit=µA
